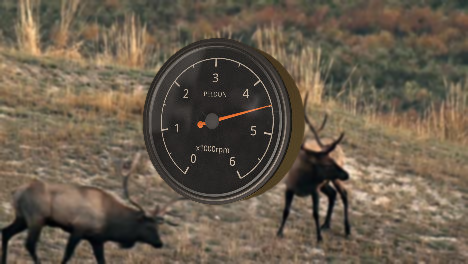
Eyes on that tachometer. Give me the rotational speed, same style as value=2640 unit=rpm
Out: value=4500 unit=rpm
